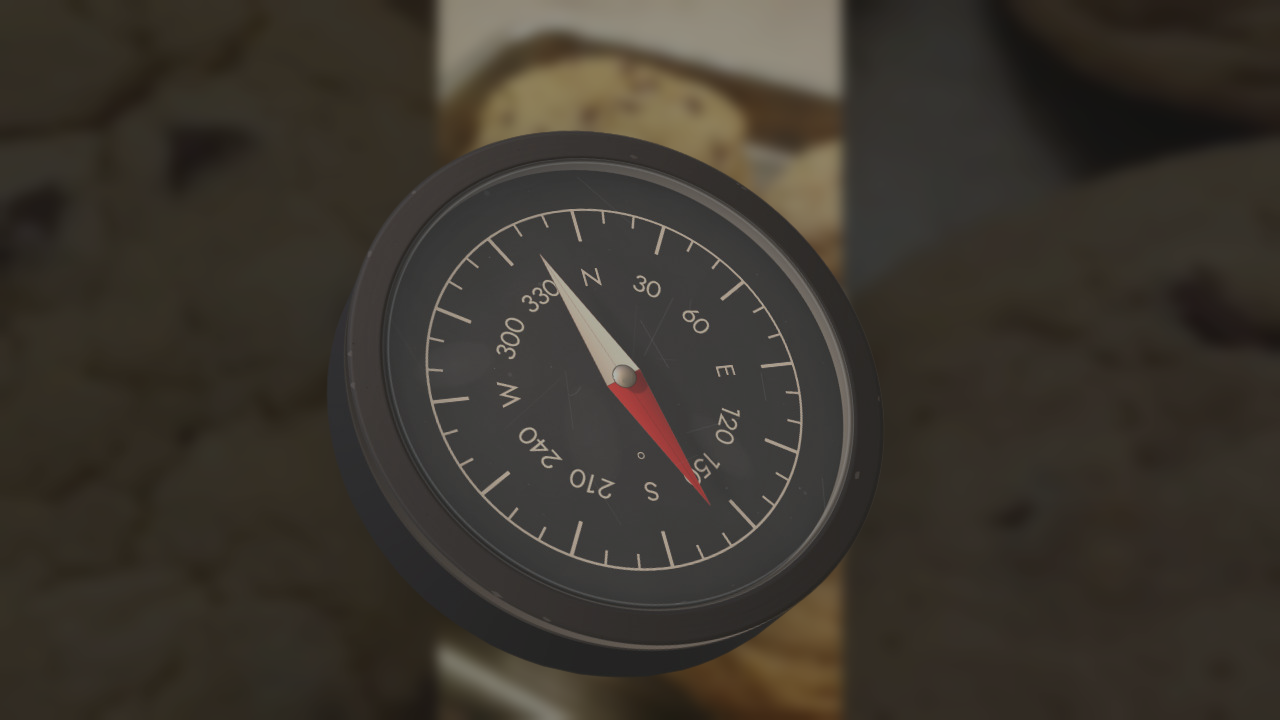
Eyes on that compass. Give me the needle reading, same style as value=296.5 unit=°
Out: value=160 unit=°
